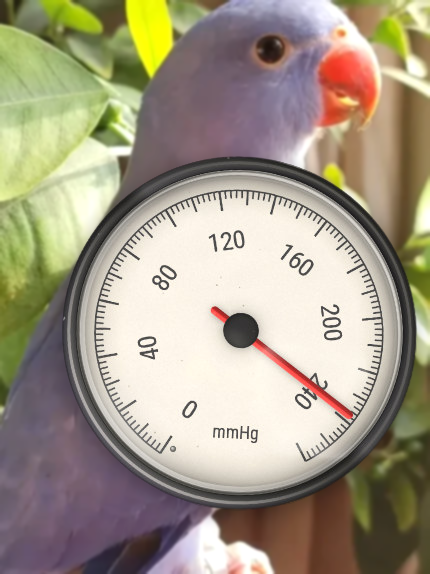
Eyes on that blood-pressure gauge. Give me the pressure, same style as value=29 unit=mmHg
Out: value=238 unit=mmHg
